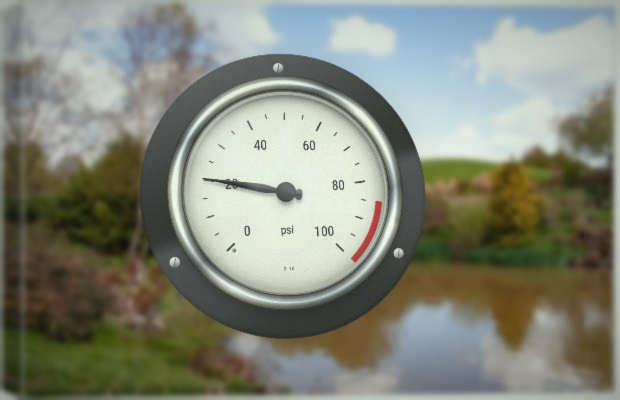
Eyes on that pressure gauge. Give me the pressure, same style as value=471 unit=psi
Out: value=20 unit=psi
